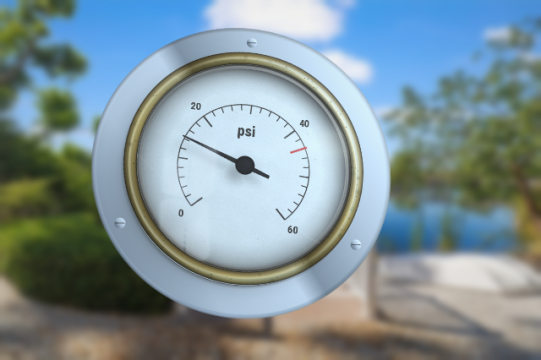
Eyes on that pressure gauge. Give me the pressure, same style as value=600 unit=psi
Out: value=14 unit=psi
